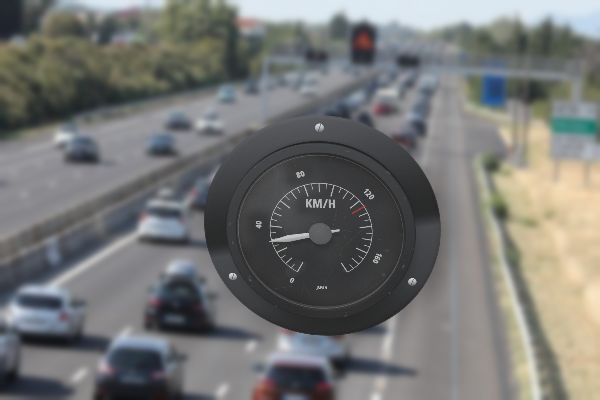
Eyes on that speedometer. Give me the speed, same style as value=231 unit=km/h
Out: value=30 unit=km/h
